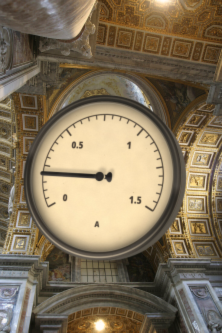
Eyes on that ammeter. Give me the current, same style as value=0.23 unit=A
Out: value=0.2 unit=A
